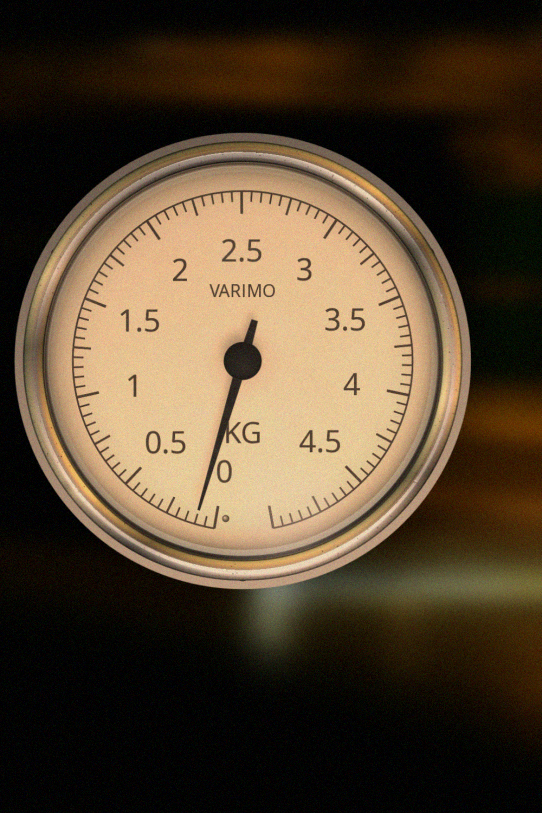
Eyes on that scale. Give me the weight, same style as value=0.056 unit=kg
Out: value=0.1 unit=kg
